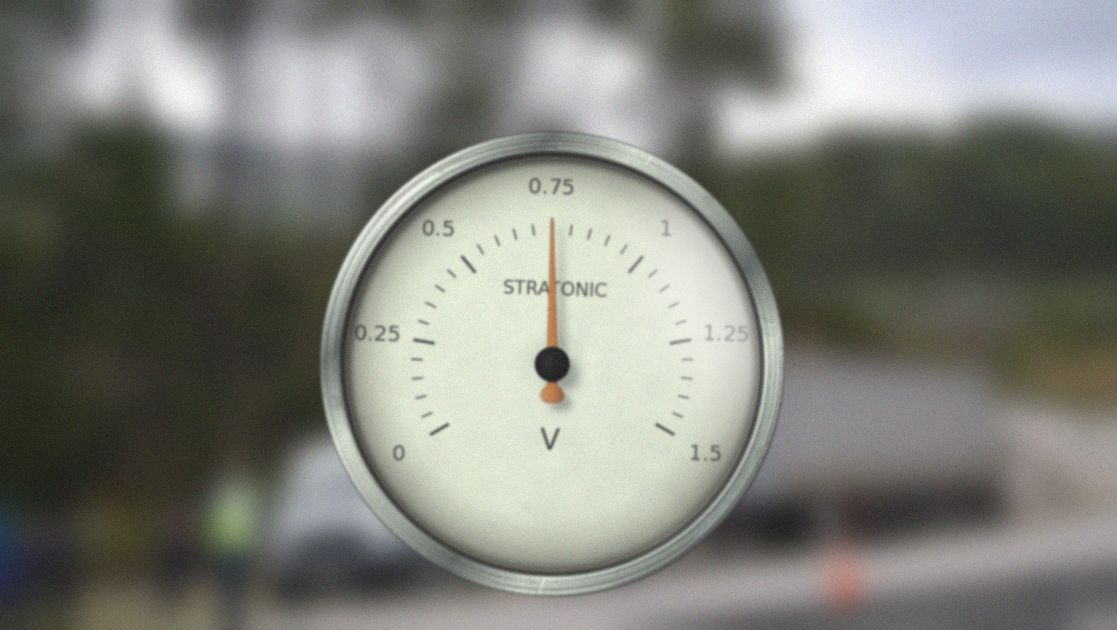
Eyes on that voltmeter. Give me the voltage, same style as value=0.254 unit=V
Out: value=0.75 unit=V
